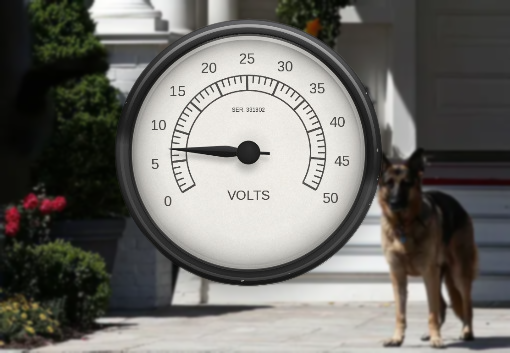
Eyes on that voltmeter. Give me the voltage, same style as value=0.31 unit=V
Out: value=7 unit=V
